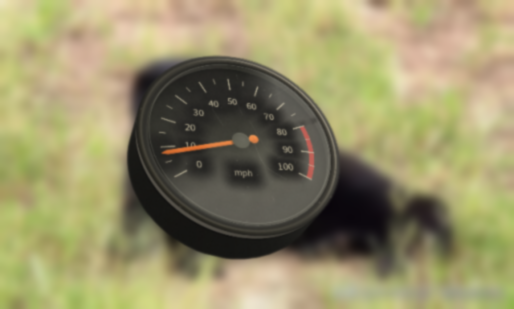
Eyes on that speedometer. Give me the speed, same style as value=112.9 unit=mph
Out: value=7.5 unit=mph
